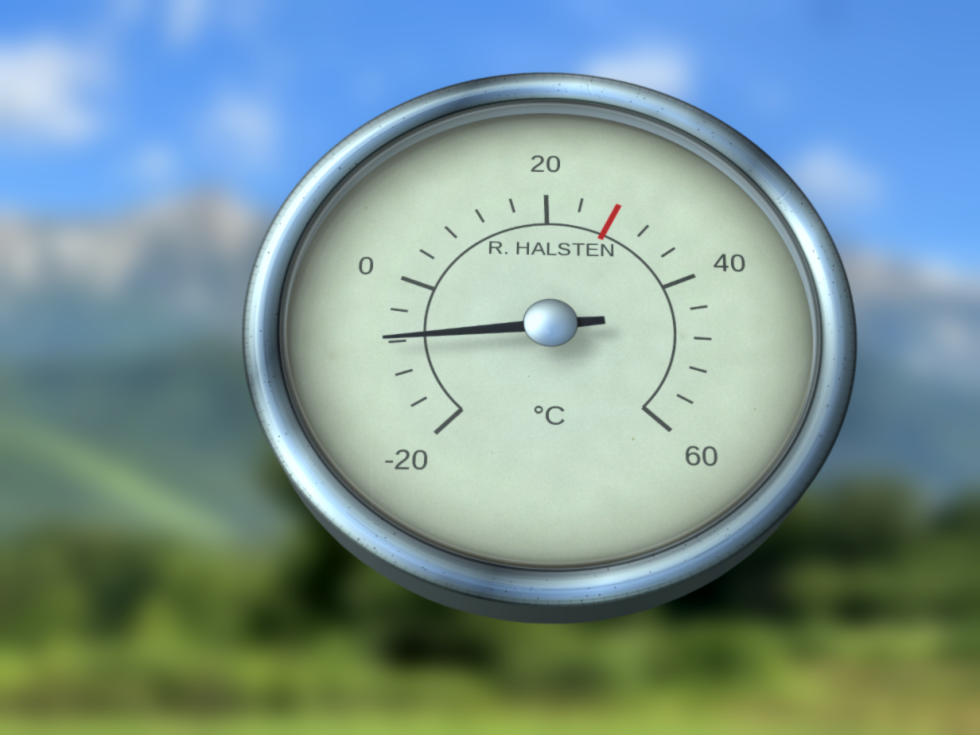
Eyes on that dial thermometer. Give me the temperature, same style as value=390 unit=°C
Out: value=-8 unit=°C
